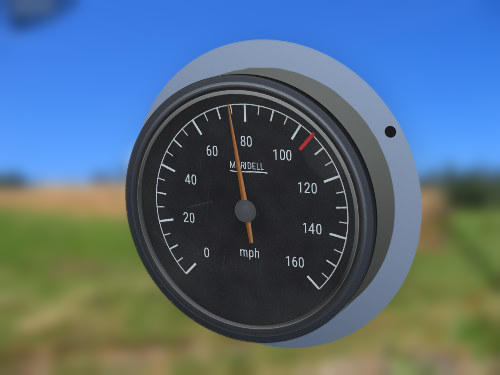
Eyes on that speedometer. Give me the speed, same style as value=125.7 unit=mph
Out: value=75 unit=mph
